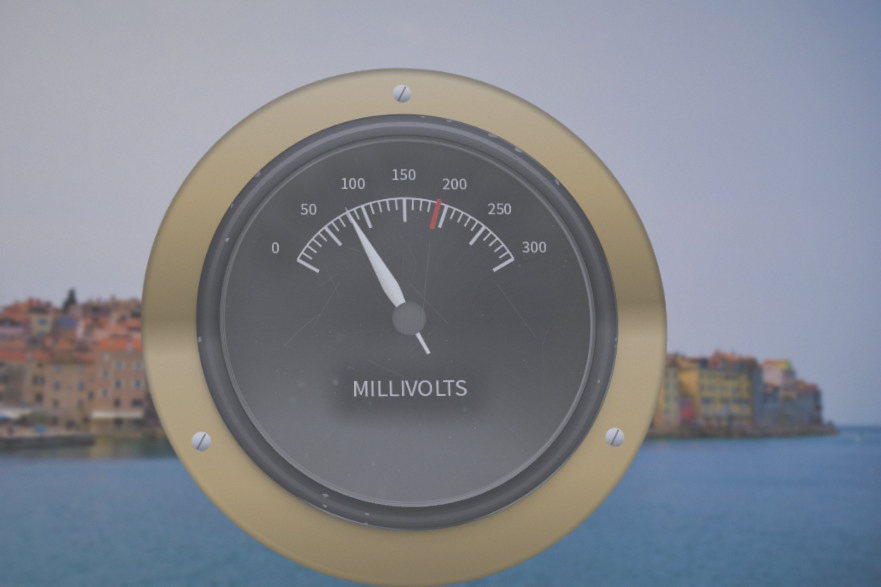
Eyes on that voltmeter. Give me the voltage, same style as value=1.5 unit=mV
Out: value=80 unit=mV
